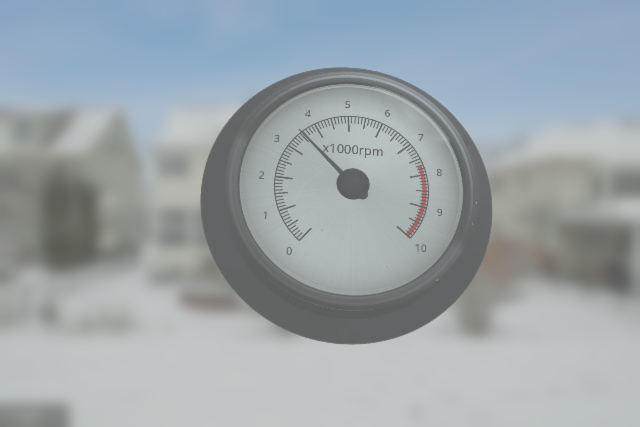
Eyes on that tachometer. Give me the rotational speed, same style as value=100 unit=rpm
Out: value=3500 unit=rpm
